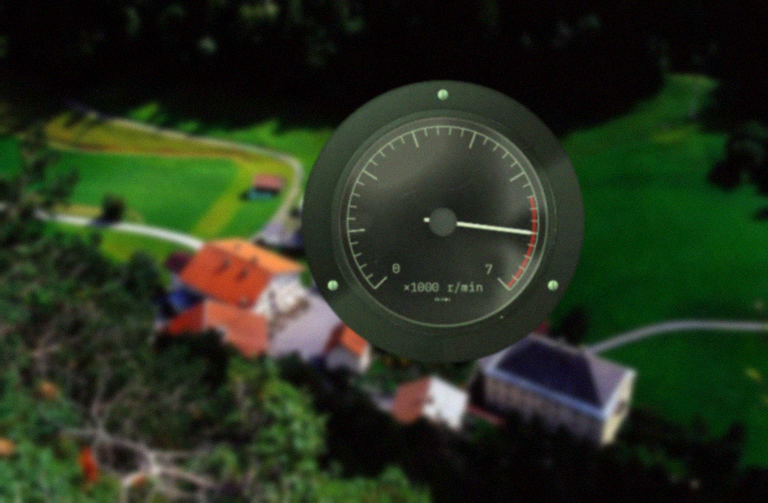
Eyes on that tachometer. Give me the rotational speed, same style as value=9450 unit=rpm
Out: value=6000 unit=rpm
